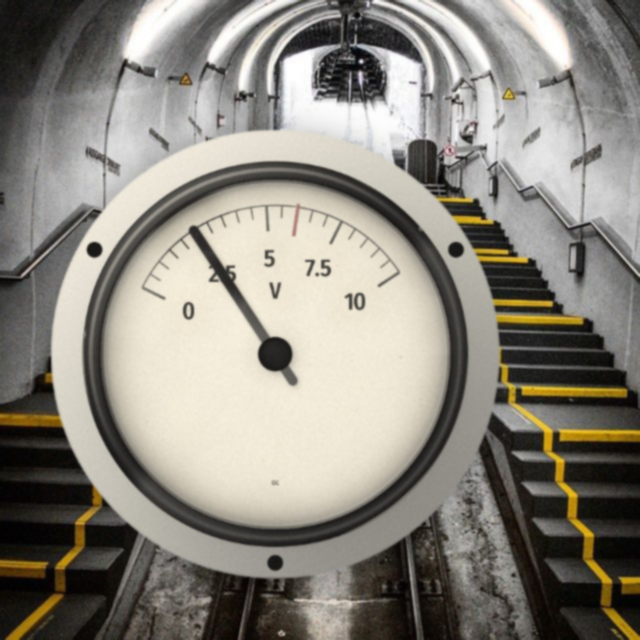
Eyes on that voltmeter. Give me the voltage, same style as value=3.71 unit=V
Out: value=2.5 unit=V
